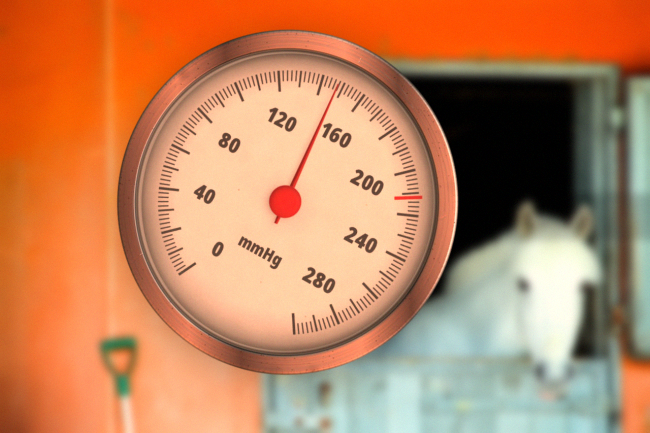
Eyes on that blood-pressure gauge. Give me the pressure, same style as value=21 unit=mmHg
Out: value=148 unit=mmHg
